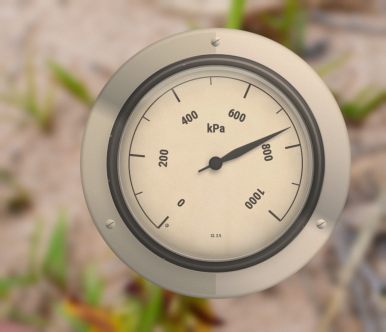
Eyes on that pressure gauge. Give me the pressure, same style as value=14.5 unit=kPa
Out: value=750 unit=kPa
